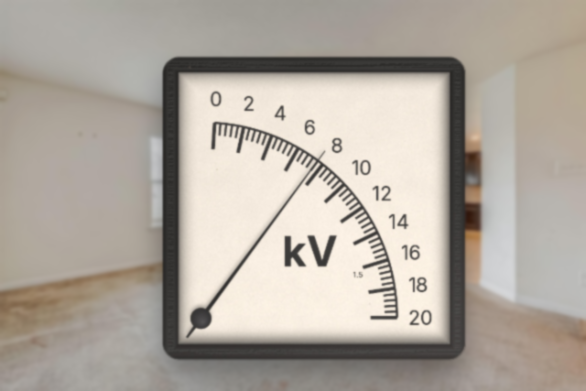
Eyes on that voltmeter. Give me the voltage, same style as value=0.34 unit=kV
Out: value=7.6 unit=kV
